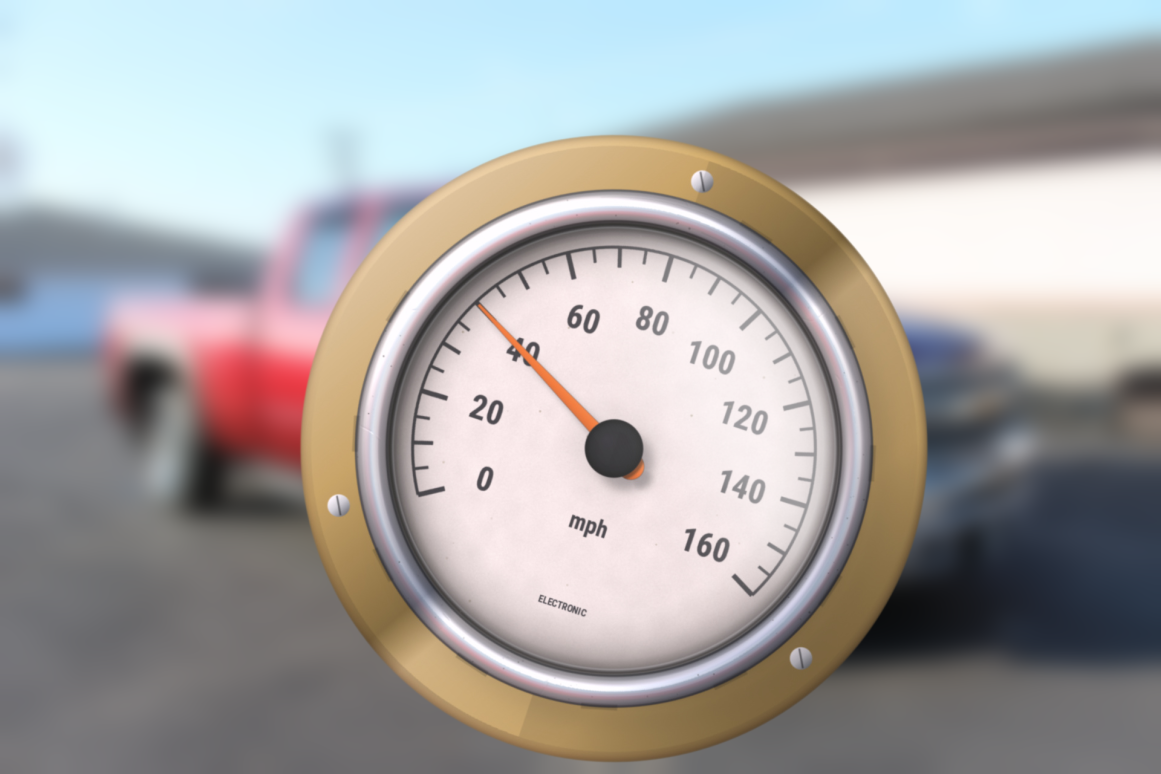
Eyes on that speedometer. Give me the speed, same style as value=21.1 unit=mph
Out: value=40 unit=mph
